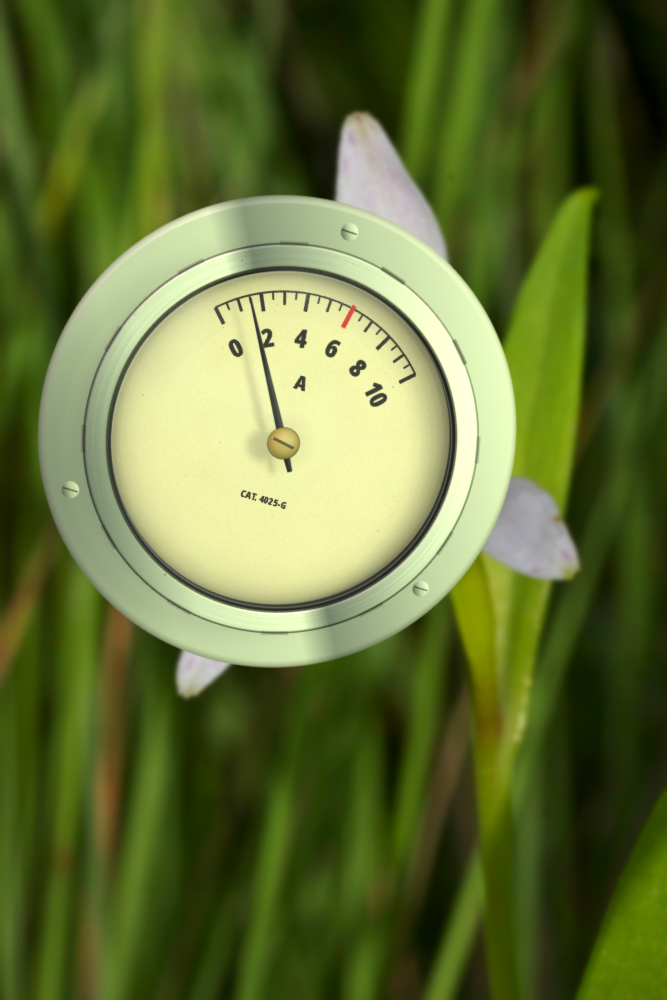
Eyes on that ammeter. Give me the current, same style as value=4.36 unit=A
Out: value=1.5 unit=A
